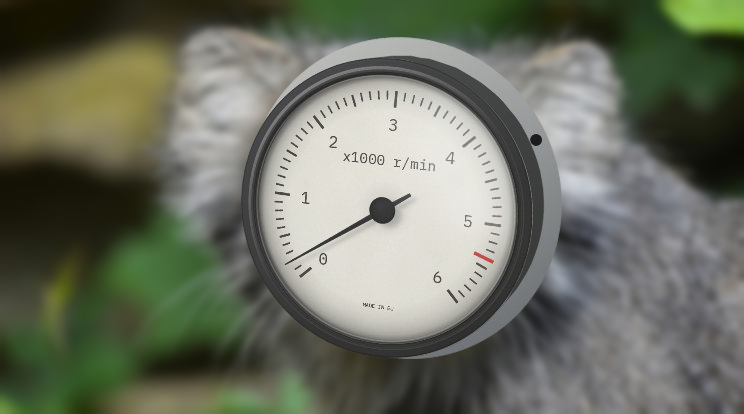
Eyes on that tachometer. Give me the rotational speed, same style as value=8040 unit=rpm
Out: value=200 unit=rpm
